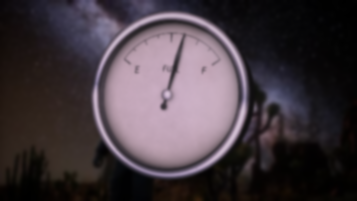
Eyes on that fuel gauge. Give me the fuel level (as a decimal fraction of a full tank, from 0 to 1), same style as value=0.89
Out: value=0.625
